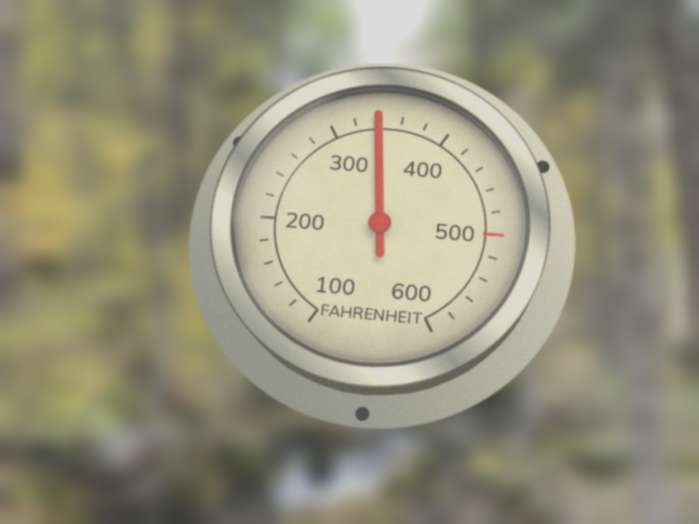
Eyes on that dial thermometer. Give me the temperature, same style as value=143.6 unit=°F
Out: value=340 unit=°F
